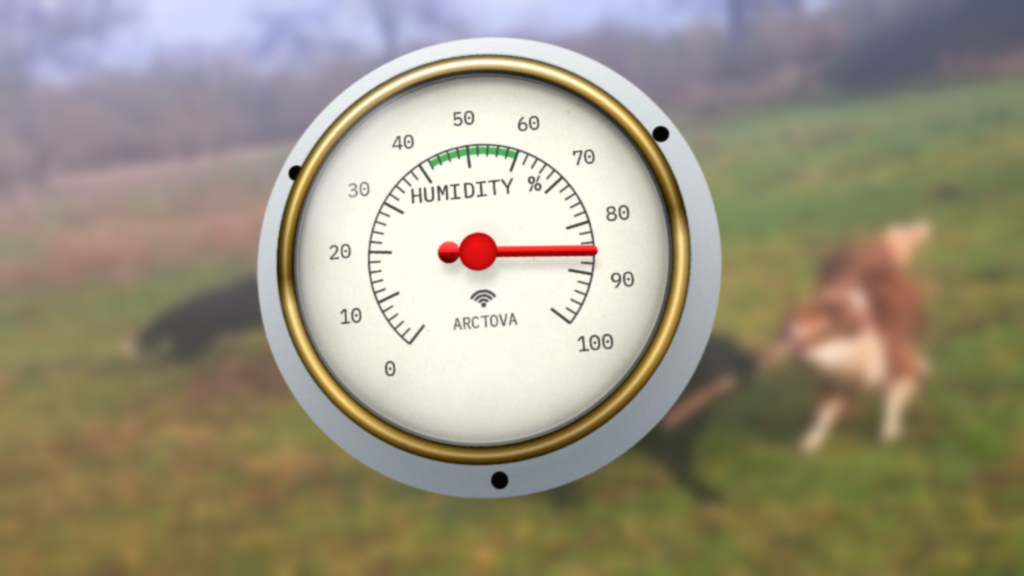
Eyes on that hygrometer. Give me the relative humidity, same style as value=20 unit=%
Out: value=86 unit=%
